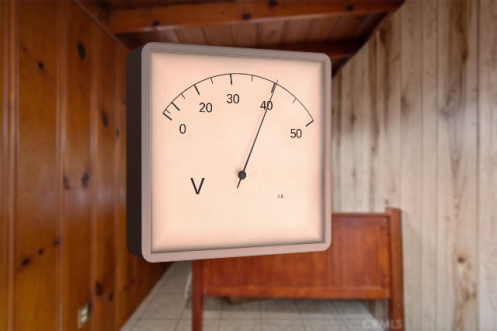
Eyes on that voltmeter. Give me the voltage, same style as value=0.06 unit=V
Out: value=40 unit=V
